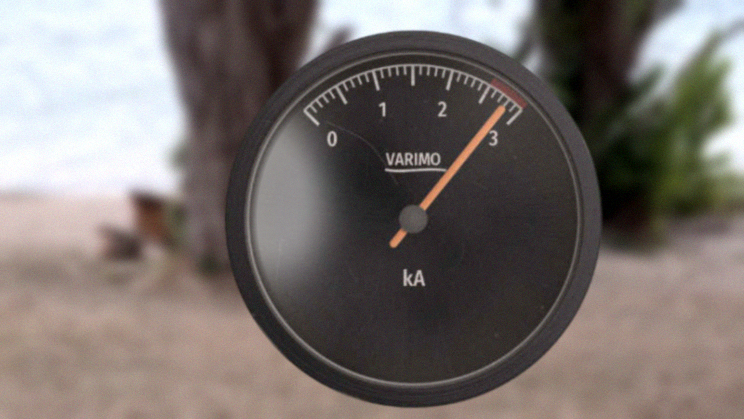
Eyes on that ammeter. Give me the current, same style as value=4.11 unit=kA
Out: value=2.8 unit=kA
